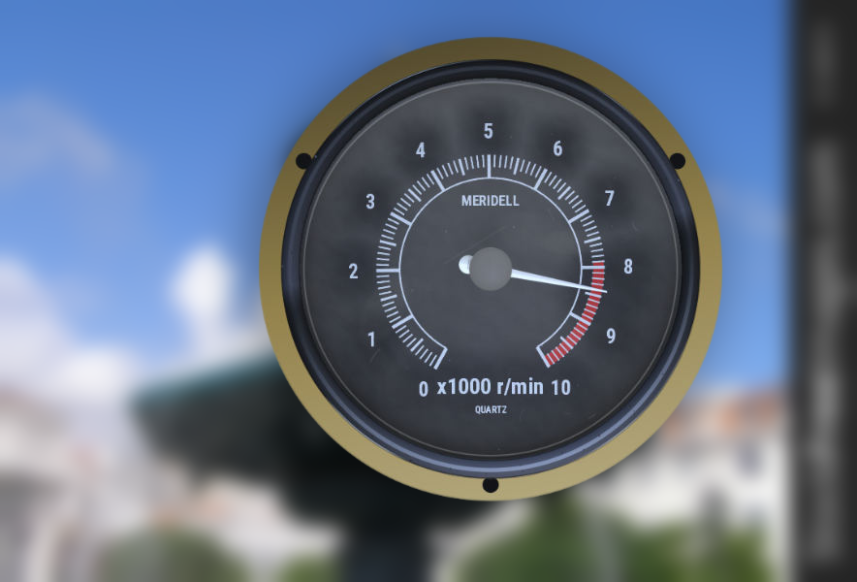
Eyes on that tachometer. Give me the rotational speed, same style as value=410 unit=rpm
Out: value=8400 unit=rpm
